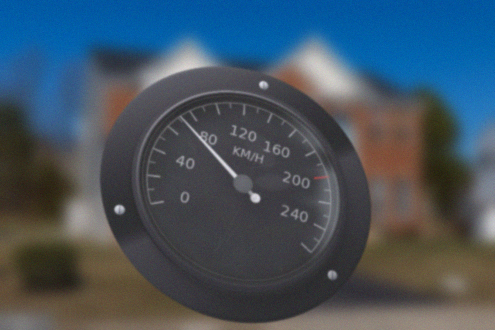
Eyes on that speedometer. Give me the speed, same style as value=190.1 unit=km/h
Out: value=70 unit=km/h
